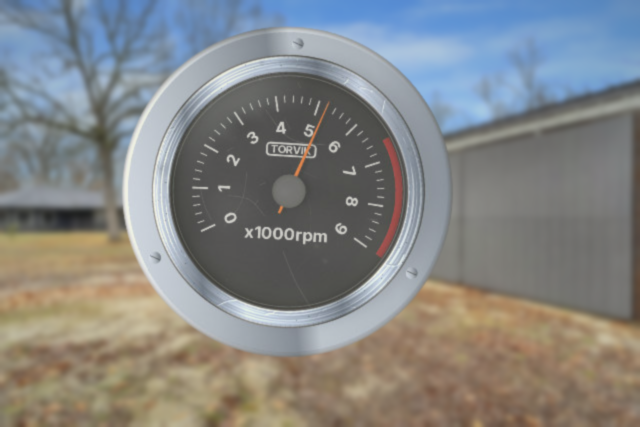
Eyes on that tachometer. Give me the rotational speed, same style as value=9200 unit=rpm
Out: value=5200 unit=rpm
